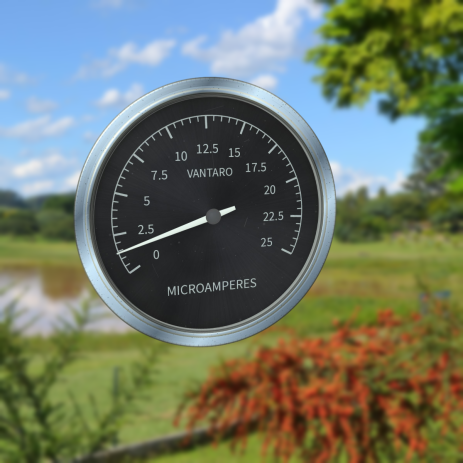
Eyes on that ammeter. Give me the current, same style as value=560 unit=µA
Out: value=1.5 unit=µA
